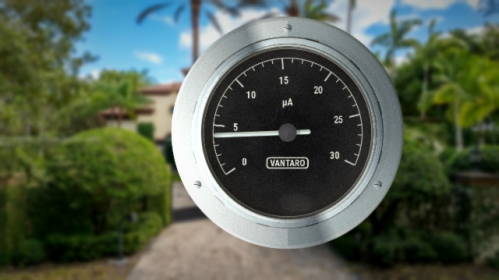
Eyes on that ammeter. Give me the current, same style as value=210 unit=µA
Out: value=4 unit=µA
